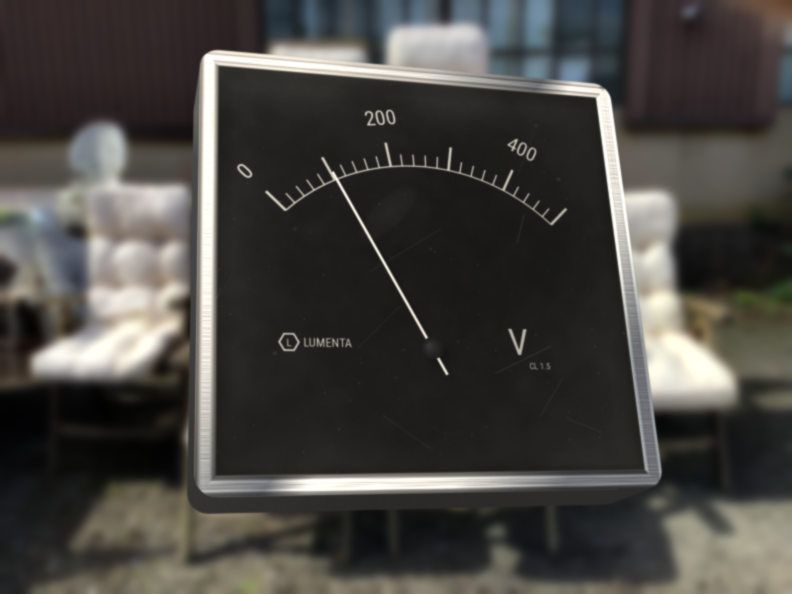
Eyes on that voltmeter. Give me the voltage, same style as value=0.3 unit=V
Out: value=100 unit=V
